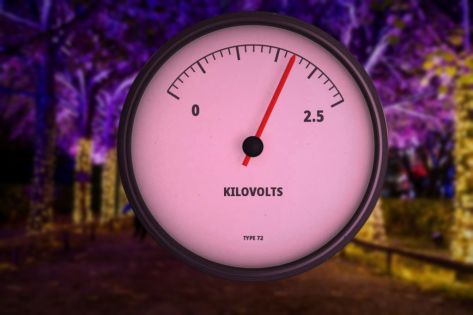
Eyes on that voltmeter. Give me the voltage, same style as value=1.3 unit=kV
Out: value=1.7 unit=kV
